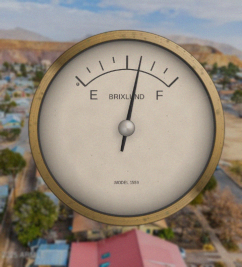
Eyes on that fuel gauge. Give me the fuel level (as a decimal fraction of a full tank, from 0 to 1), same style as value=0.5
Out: value=0.625
